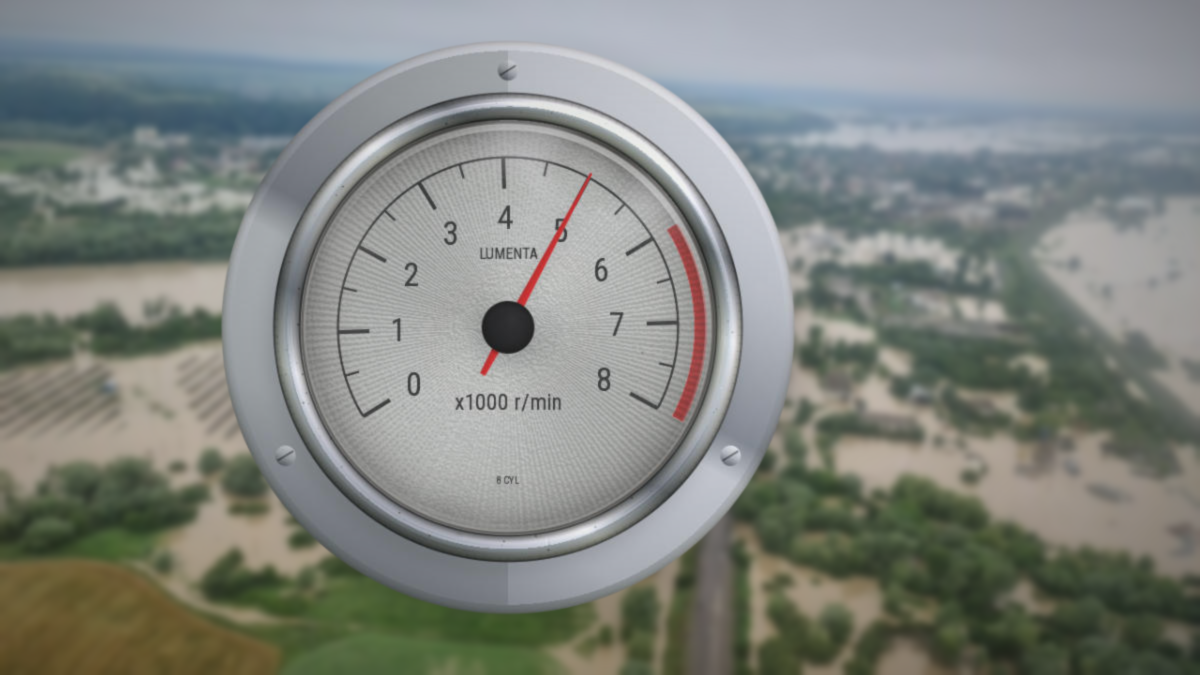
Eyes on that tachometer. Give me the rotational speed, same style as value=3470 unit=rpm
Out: value=5000 unit=rpm
